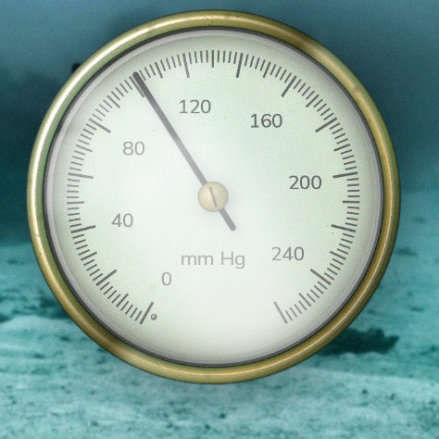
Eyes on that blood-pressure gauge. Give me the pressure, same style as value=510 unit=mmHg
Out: value=102 unit=mmHg
